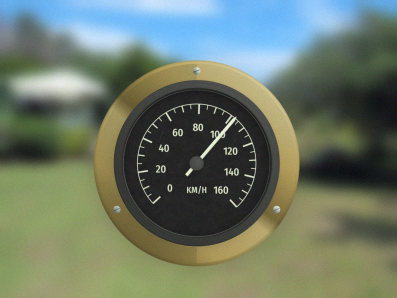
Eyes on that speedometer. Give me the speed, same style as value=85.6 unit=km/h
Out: value=102.5 unit=km/h
